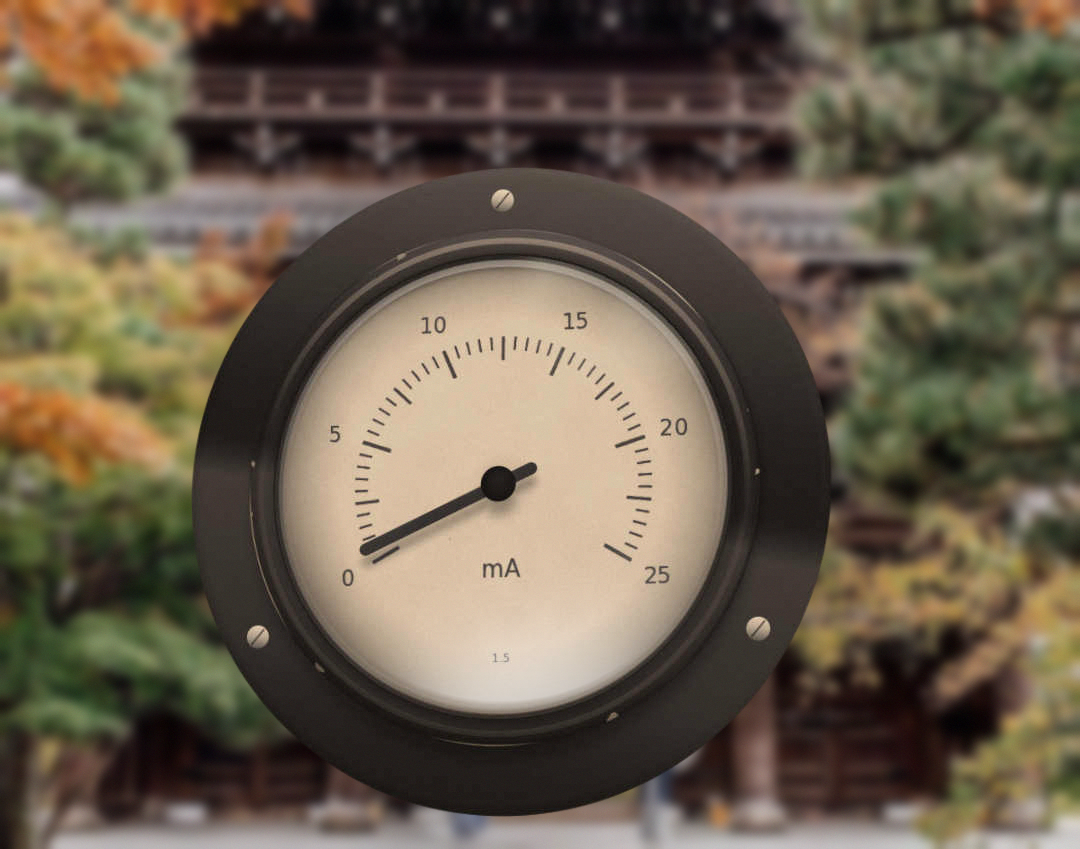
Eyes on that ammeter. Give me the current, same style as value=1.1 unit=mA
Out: value=0.5 unit=mA
